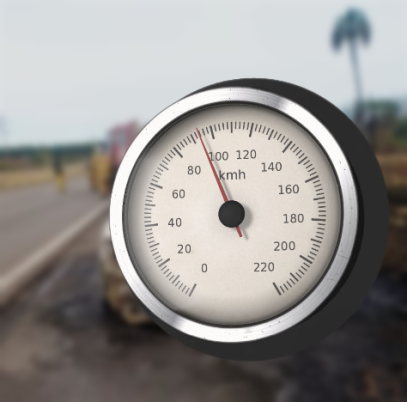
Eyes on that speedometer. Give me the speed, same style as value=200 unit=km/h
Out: value=94 unit=km/h
